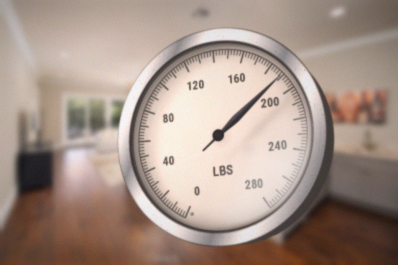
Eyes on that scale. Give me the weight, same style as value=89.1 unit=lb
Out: value=190 unit=lb
